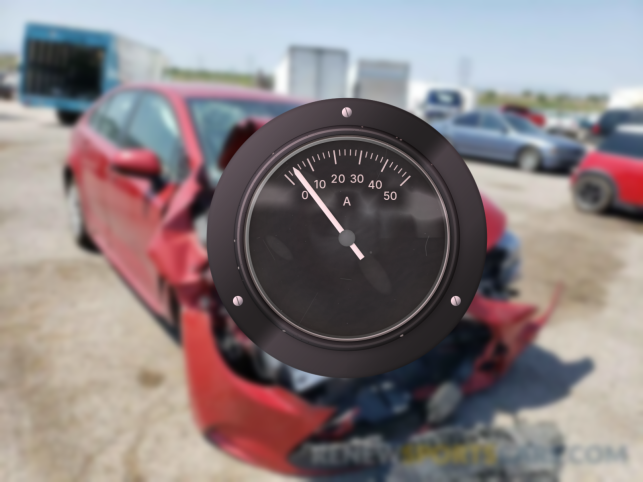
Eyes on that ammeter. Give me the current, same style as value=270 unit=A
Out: value=4 unit=A
